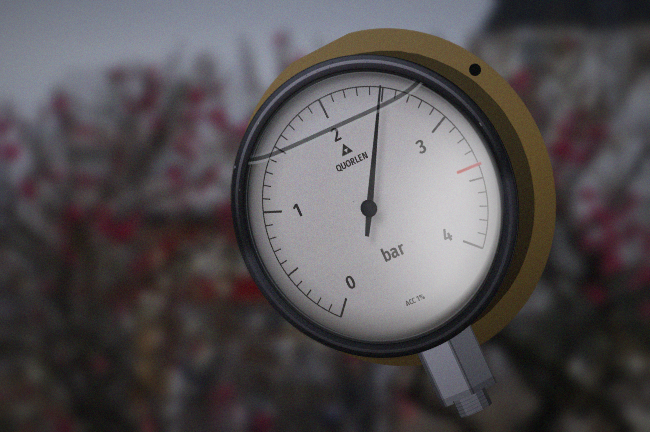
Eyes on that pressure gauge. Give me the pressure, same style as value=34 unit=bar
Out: value=2.5 unit=bar
